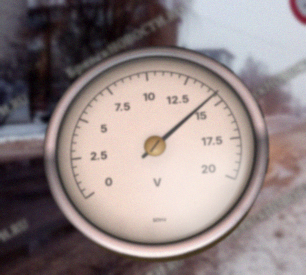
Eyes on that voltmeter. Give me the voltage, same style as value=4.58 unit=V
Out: value=14.5 unit=V
